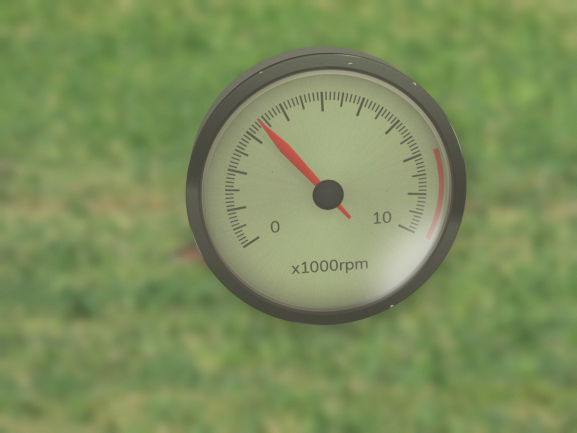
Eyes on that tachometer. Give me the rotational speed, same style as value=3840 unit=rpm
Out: value=3400 unit=rpm
